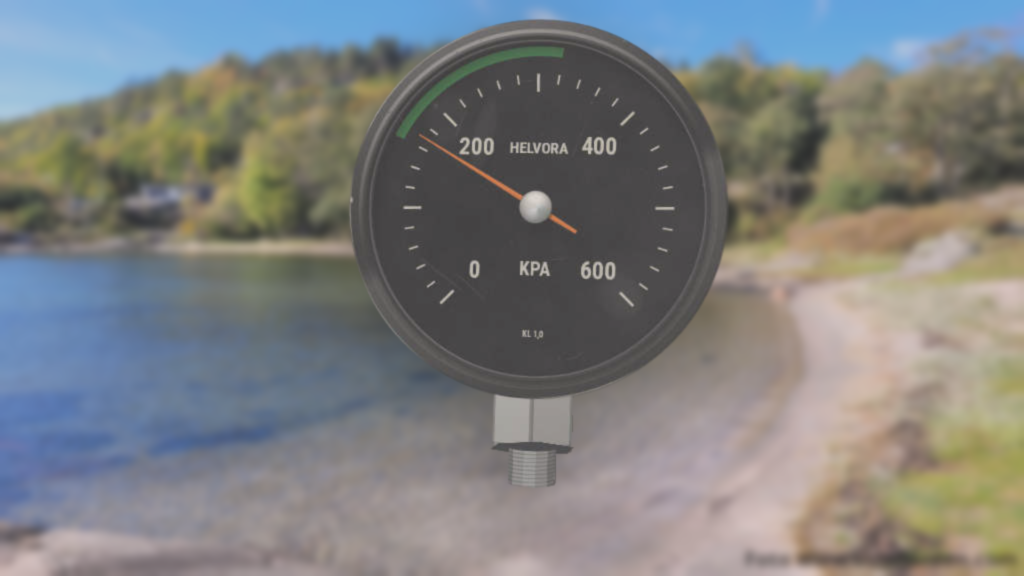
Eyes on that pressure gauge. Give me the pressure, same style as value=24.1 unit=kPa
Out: value=170 unit=kPa
